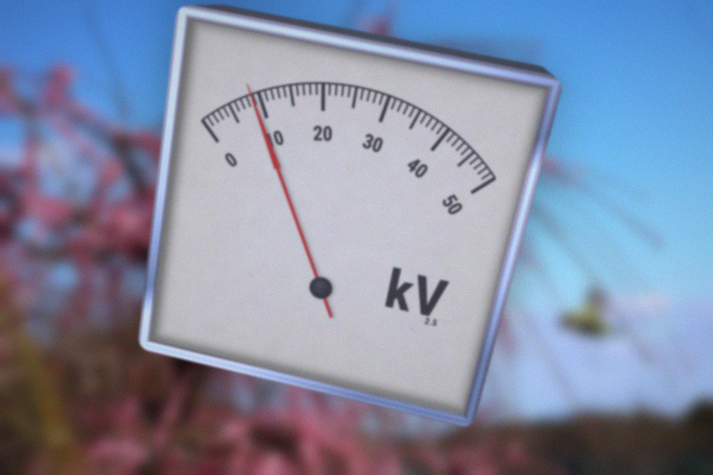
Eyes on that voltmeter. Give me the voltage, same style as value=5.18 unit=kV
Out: value=9 unit=kV
